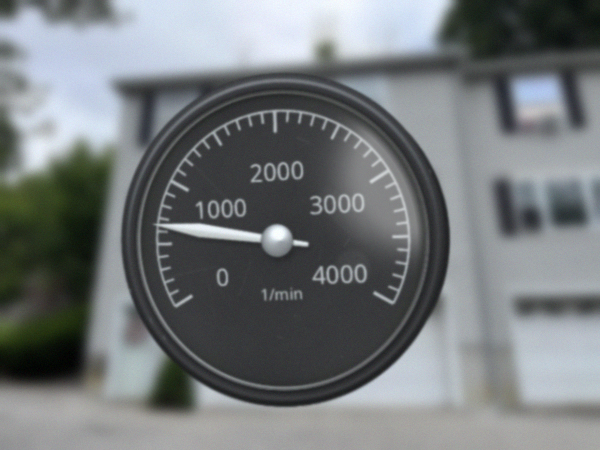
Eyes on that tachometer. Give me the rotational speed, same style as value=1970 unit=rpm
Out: value=650 unit=rpm
